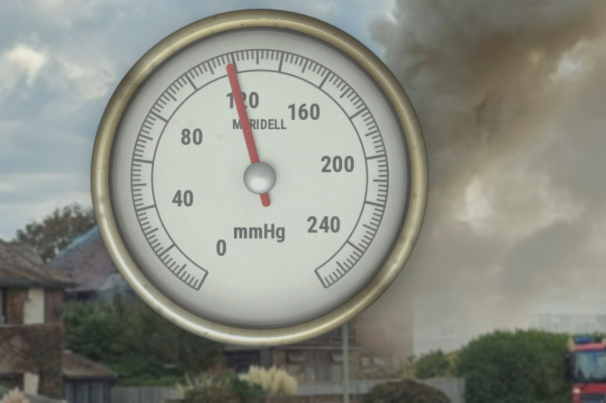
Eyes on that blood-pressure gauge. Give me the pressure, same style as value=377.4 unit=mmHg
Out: value=118 unit=mmHg
